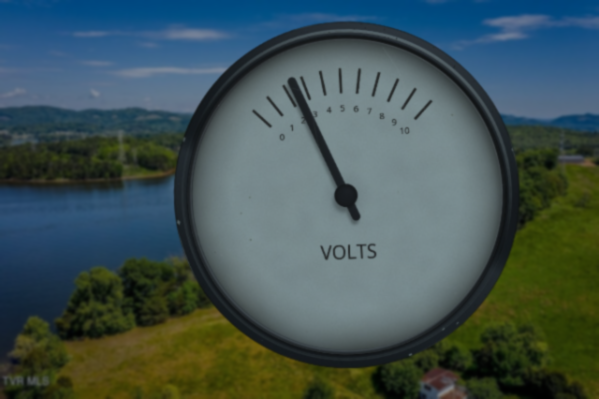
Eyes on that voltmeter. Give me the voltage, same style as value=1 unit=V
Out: value=2.5 unit=V
